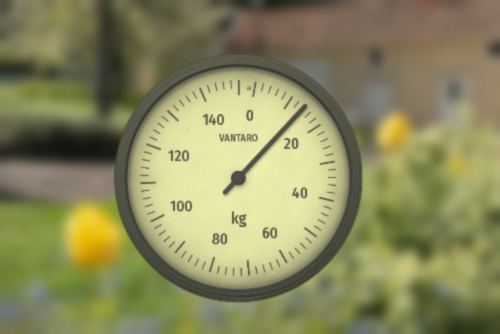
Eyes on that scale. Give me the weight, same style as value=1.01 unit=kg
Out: value=14 unit=kg
